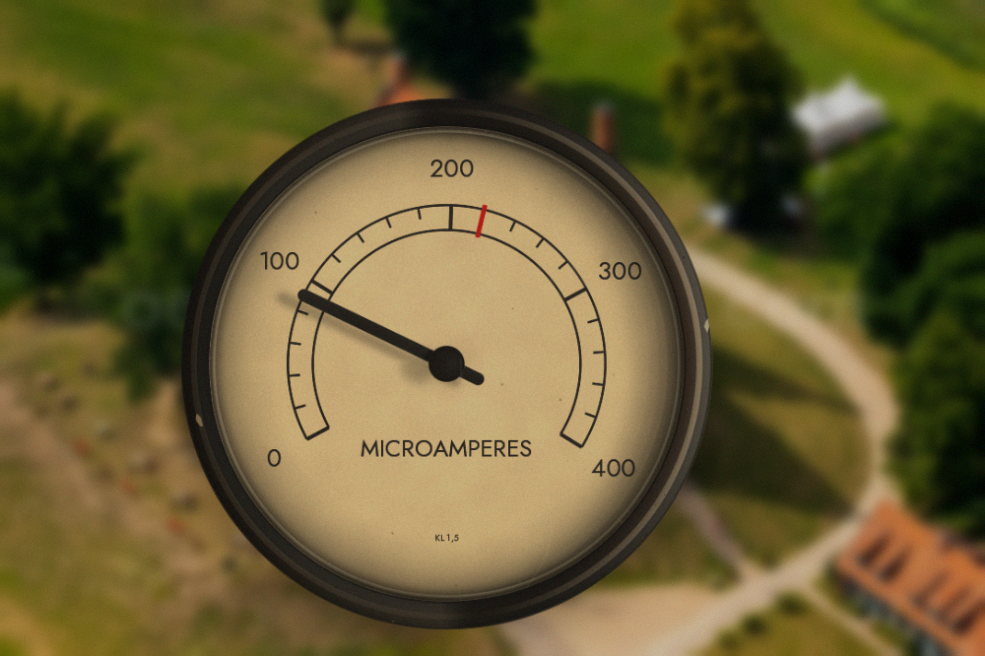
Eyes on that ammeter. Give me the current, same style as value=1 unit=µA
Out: value=90 unit=µA
